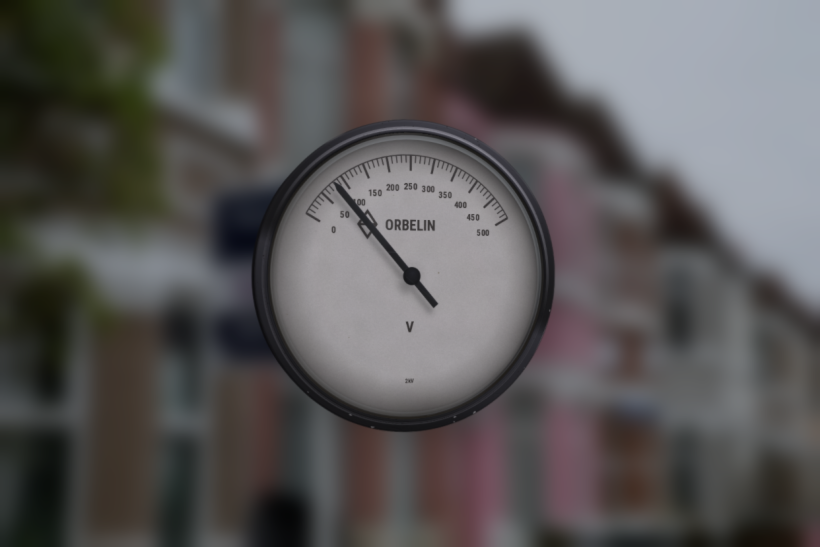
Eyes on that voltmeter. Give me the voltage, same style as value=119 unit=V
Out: value=80 unit=V
